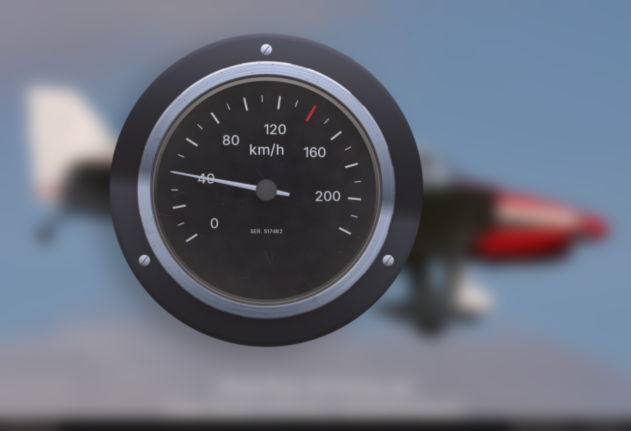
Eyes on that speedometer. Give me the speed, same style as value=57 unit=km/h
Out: value=40 unit=km/h
